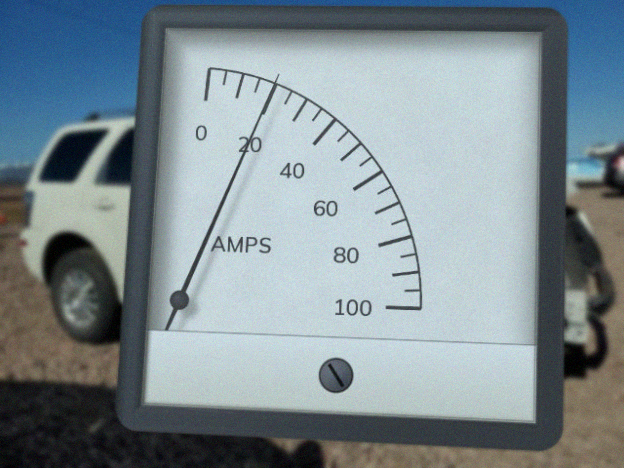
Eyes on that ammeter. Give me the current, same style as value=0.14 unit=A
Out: value=20 unit=A
